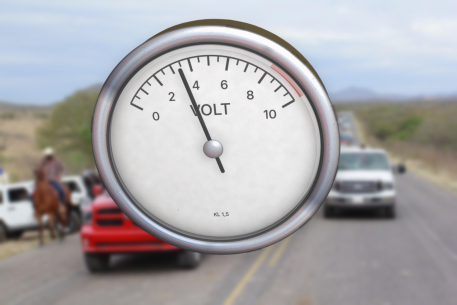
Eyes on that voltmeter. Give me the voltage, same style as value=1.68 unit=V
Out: value=3.5 unit=V
